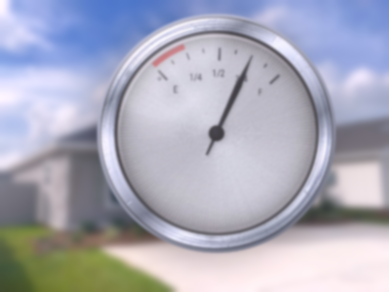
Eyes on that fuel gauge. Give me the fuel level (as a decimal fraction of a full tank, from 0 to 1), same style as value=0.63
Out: value=0.75
